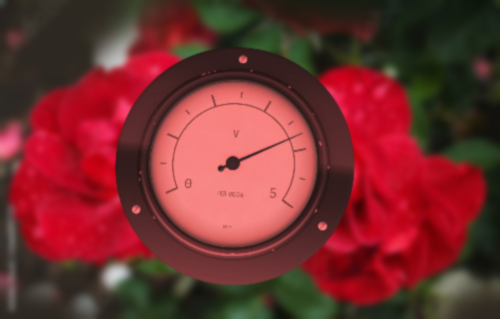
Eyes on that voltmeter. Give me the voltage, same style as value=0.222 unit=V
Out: value=3.75 unit=V
